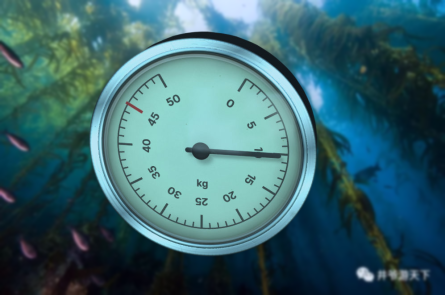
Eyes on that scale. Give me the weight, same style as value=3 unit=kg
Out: value=10 unit=kg
